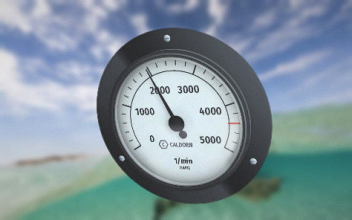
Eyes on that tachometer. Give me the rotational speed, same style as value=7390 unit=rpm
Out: value=2000 unit=rpm
